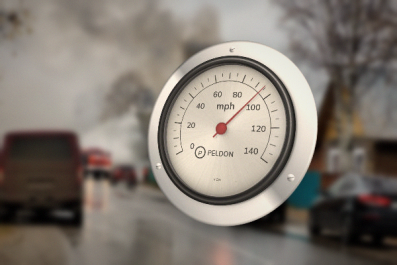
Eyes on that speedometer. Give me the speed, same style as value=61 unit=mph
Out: value=95 unit=mph
